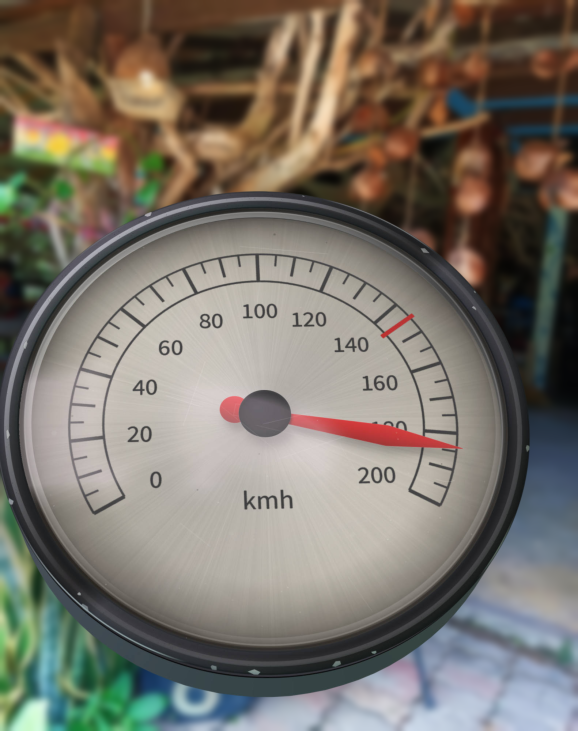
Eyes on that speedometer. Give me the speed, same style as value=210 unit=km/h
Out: value=185 unit=km/h
